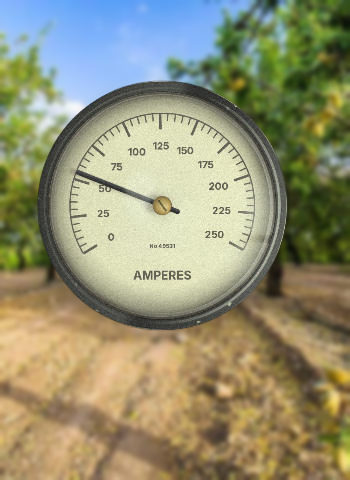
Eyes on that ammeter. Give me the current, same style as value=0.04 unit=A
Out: value=55 unit=A
